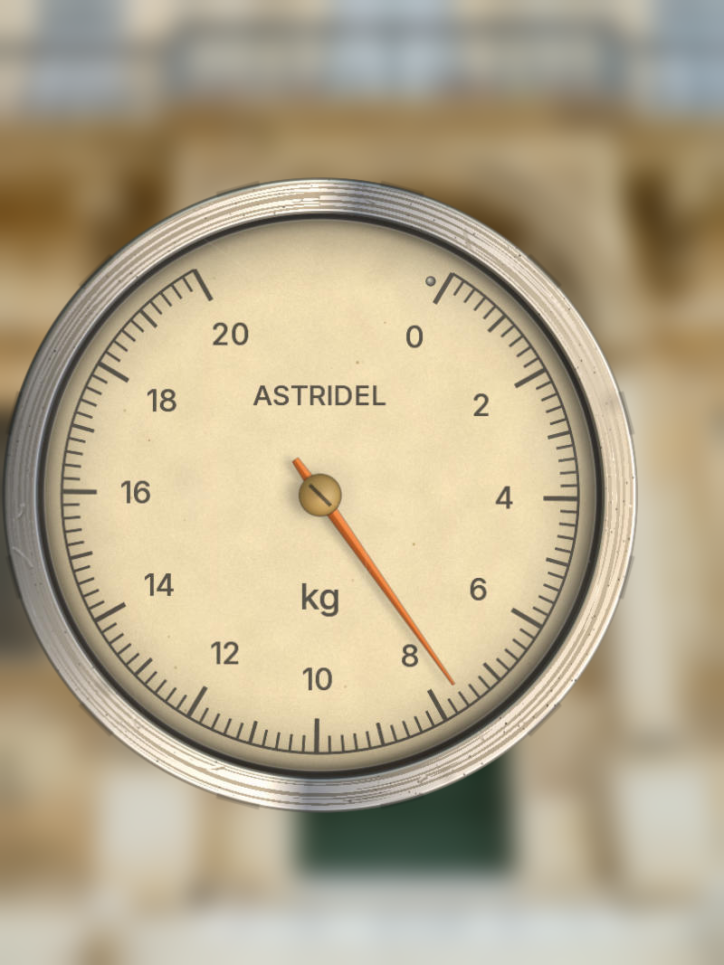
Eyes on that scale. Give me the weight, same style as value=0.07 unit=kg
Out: value=7.6 unit=kg
